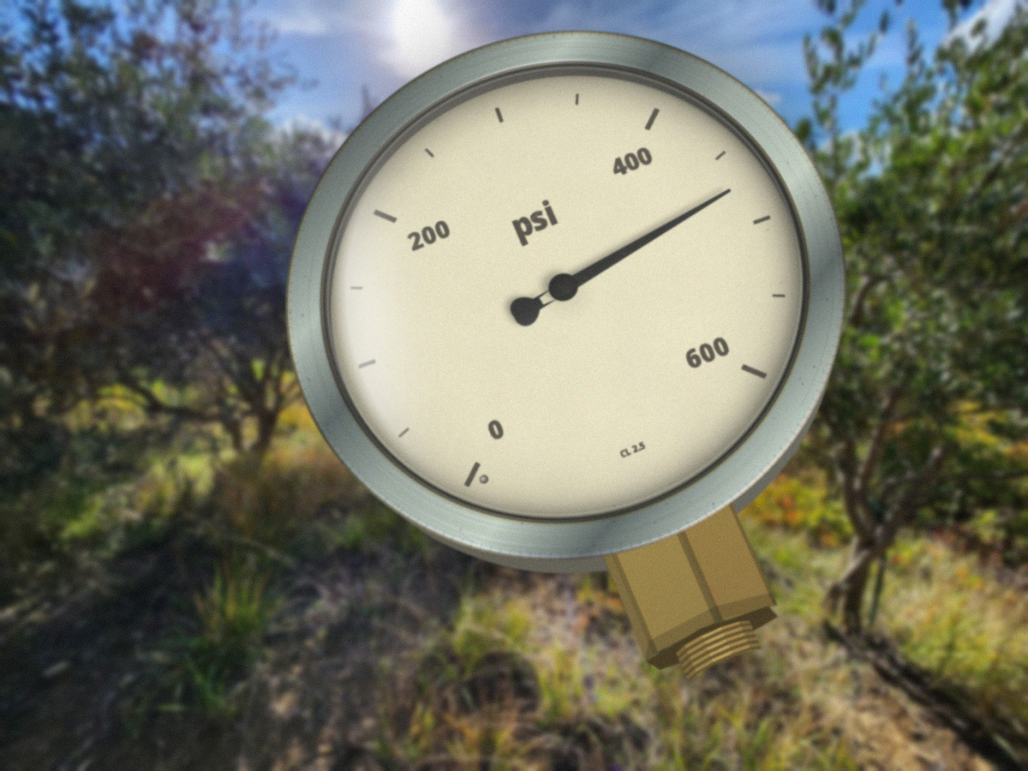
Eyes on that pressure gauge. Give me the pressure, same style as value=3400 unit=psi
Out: value=475 unit=psi
